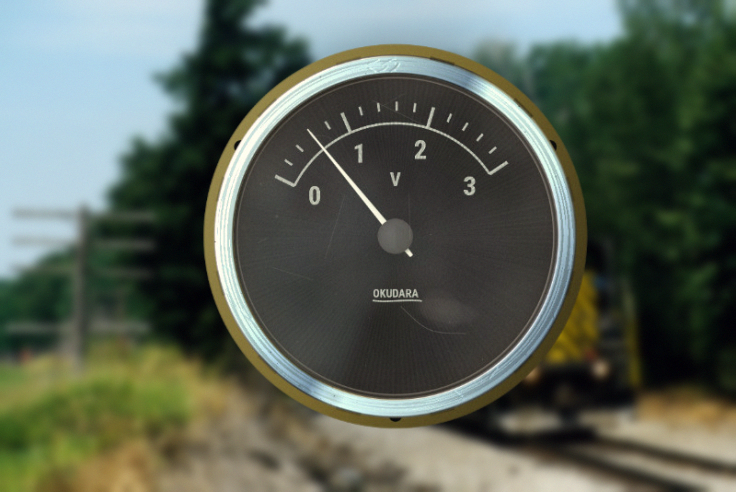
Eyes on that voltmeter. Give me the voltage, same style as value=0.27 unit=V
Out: value=0.6 unit=V
